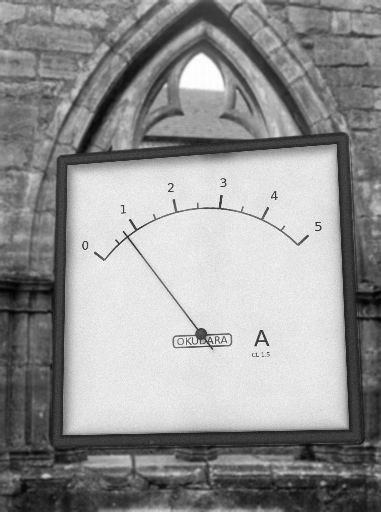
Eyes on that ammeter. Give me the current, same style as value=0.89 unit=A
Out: value=0.75 unit=A
